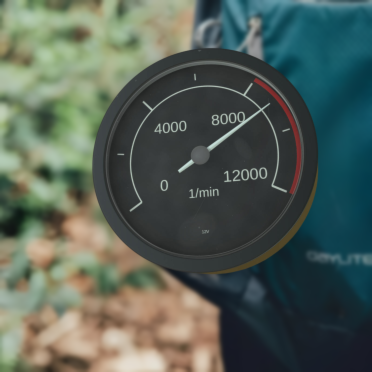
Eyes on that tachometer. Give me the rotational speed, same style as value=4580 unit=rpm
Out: value=9000 unit=rpm
